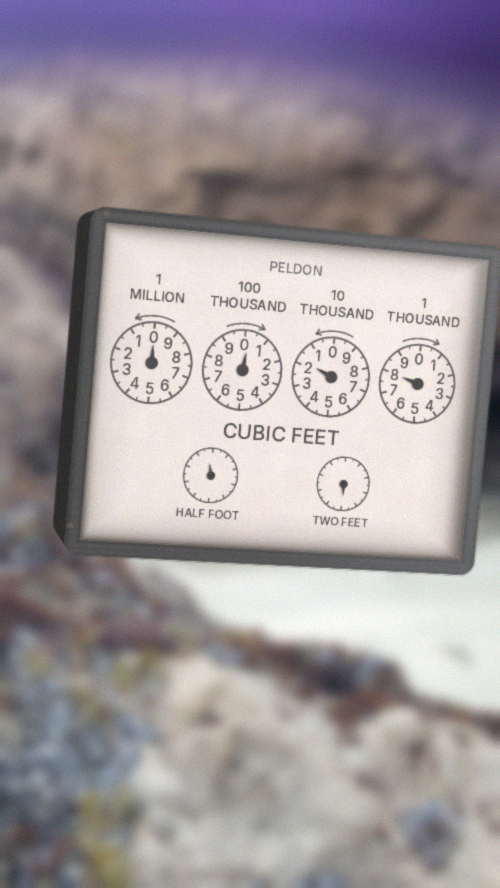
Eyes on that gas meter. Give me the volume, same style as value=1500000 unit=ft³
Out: value=1800 unit=ft³
